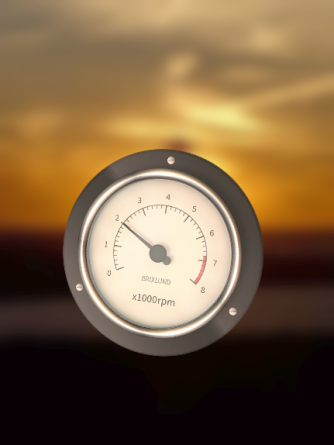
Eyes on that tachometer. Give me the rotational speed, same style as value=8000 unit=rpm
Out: value=2000 unit=rpm
